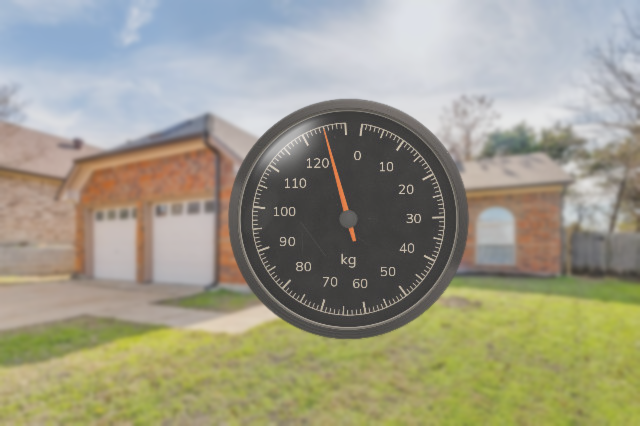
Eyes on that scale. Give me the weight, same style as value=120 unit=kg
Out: value=125 unit=kg
